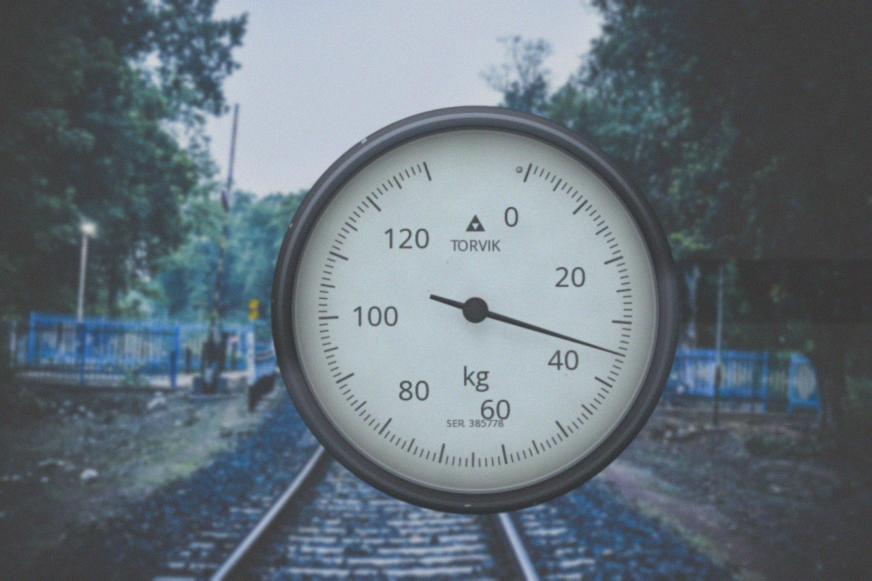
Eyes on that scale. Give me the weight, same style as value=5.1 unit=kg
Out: value=35 unit=kg
